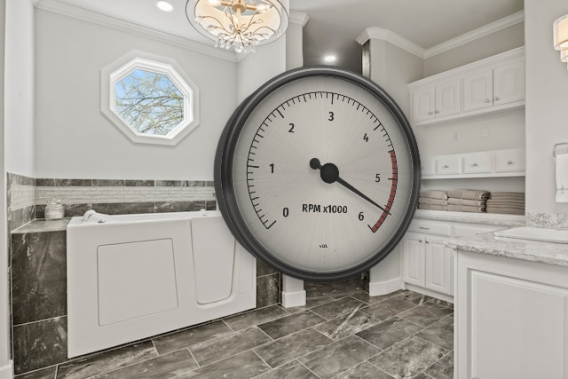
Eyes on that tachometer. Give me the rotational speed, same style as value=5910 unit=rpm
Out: value=5600 unit=rpm
